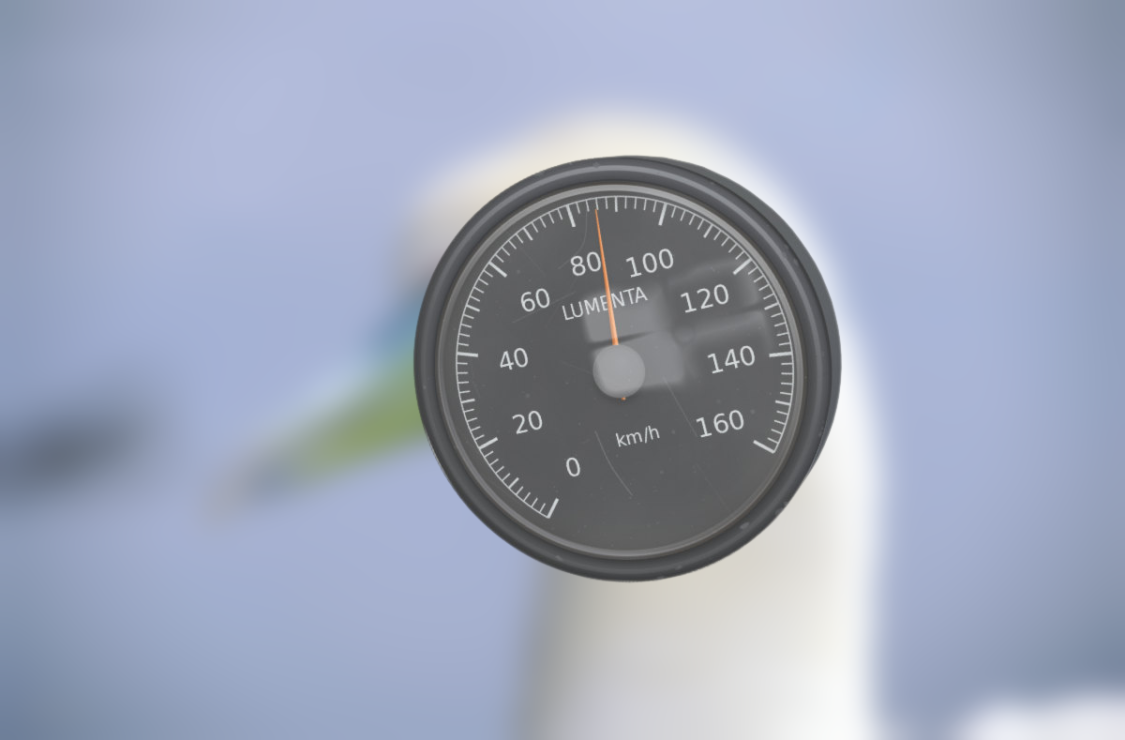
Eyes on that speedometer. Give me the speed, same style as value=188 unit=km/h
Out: value=86 unit=km/h
